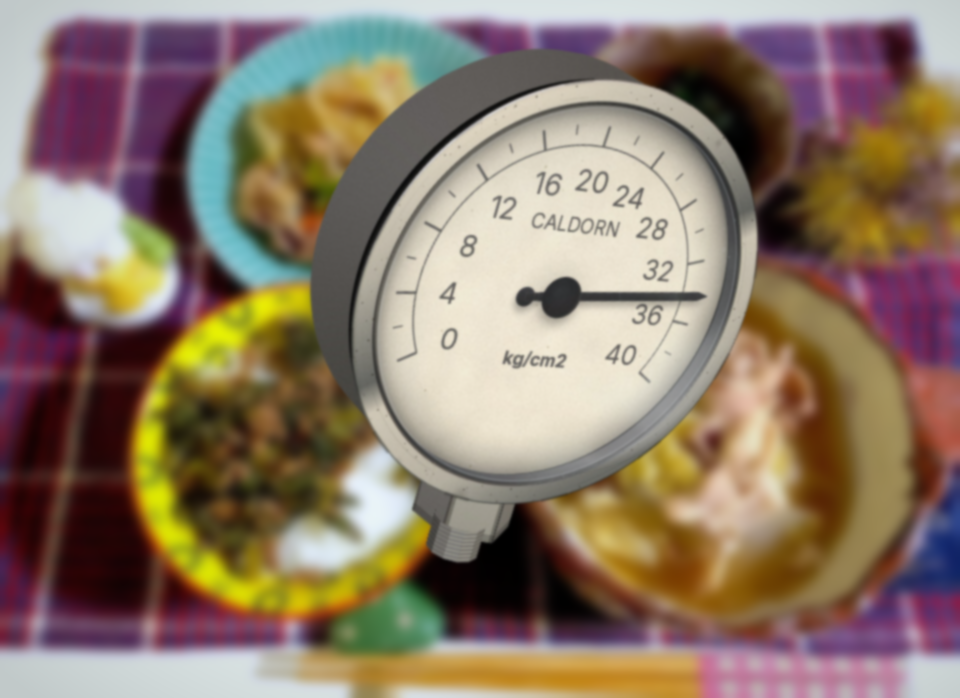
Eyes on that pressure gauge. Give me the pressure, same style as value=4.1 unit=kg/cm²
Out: value=34 unit=kg/cm²
